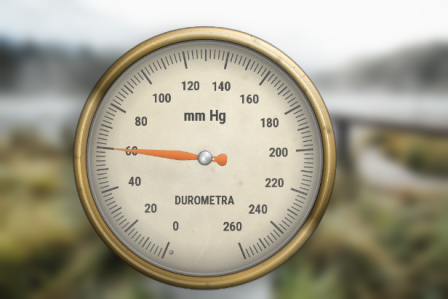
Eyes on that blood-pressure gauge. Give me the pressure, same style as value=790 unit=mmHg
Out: value=60 unit=mmHg
